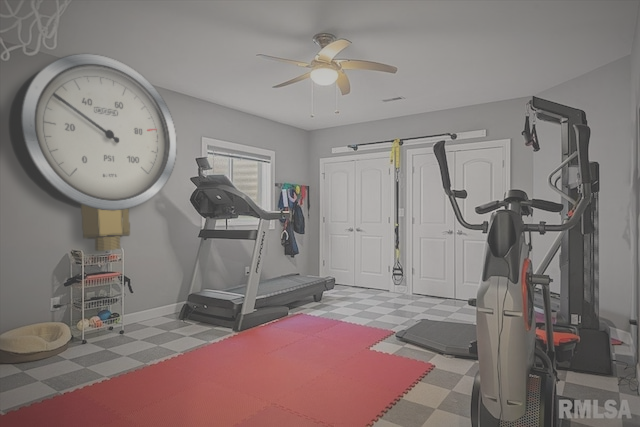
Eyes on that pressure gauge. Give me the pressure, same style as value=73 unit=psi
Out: value=30 unit=psi
